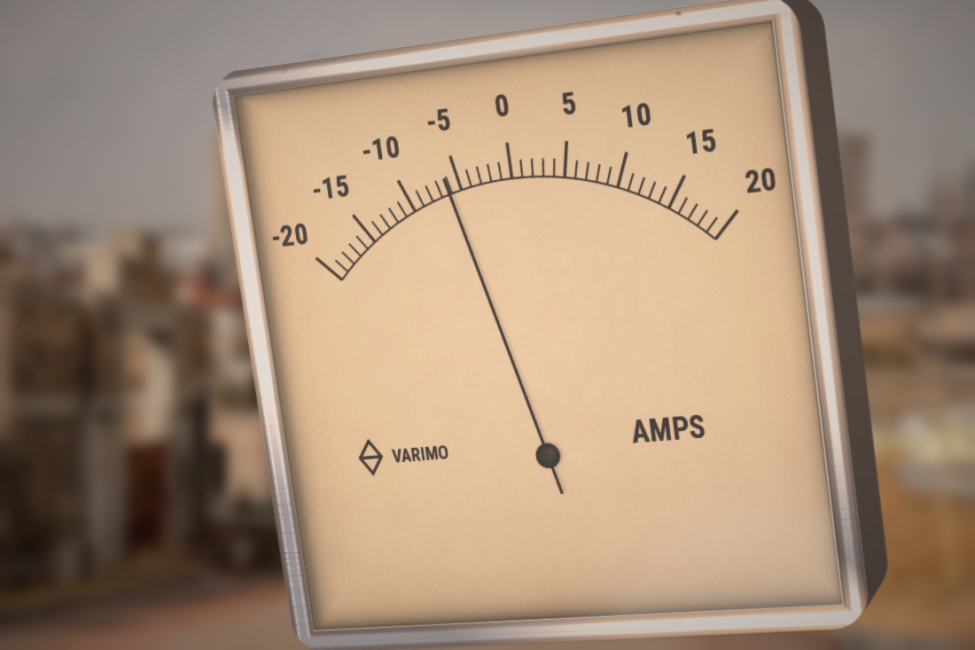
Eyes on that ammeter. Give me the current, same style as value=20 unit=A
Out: value=-6 unit=A
